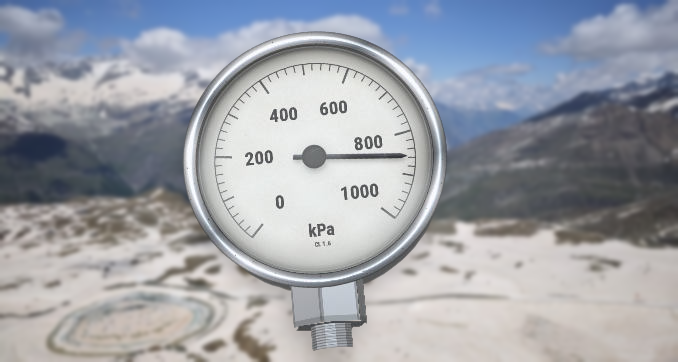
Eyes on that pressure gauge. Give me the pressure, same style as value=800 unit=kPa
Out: value=860 unit=kPa
